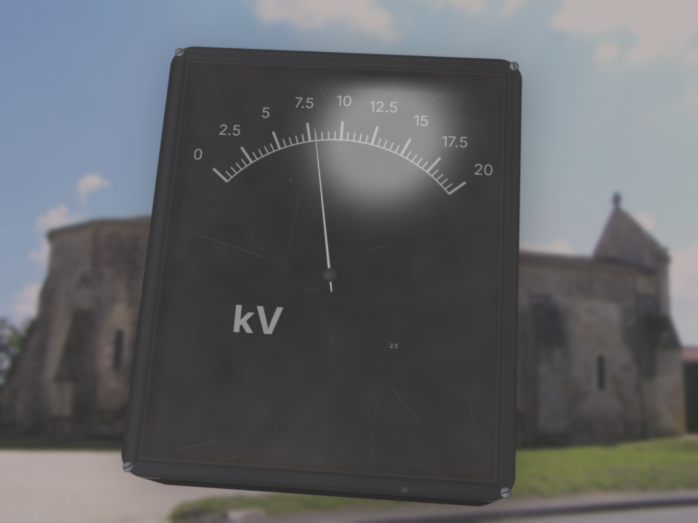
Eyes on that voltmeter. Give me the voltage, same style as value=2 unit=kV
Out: value=8 unit=kV
